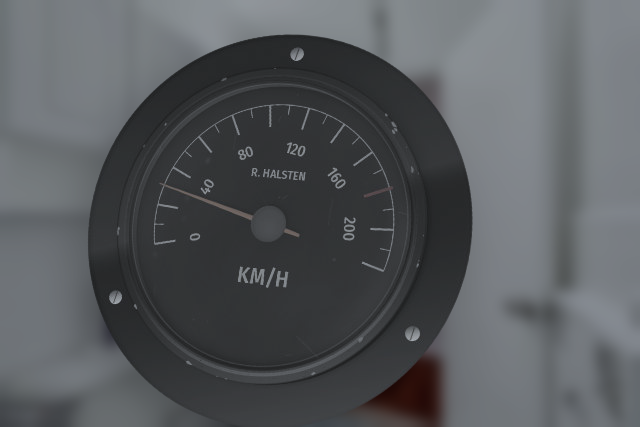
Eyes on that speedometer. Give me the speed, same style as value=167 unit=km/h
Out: value=30 unit=km/h
